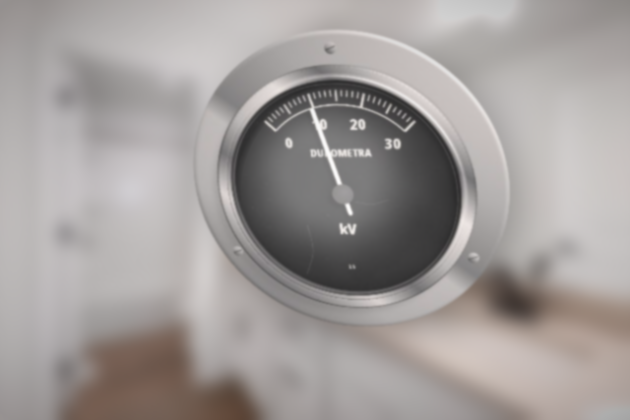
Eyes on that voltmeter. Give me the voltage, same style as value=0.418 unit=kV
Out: value=10 unit=kV
